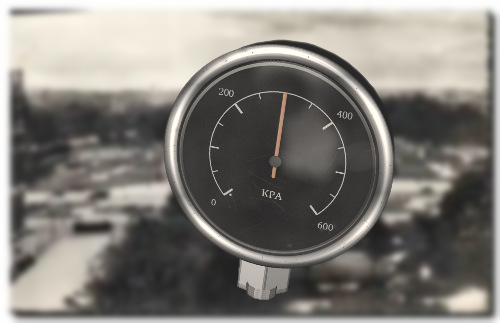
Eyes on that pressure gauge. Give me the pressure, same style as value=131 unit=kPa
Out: value=300 unit=kPa
